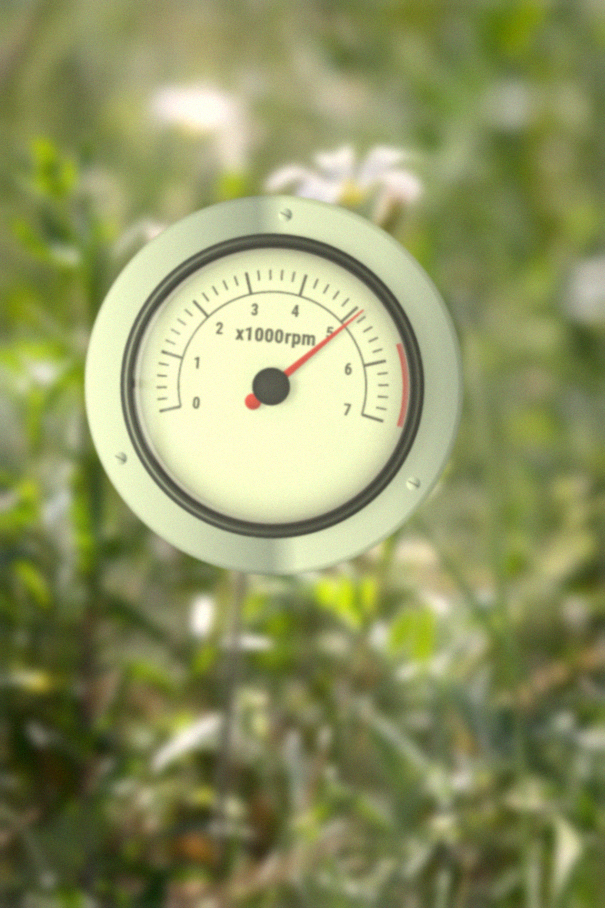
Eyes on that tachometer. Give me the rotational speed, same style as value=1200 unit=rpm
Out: value=5100 unit=rpm
